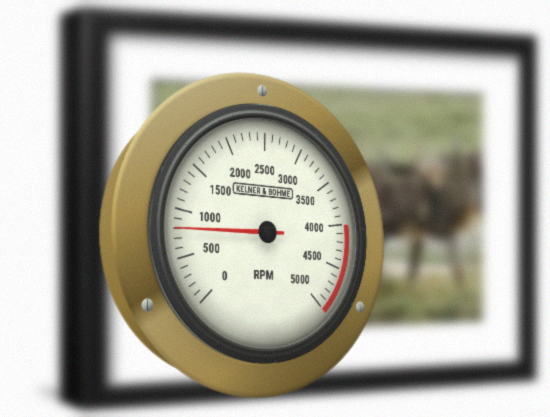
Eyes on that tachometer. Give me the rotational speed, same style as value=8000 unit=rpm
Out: value=800 unit=rpm
